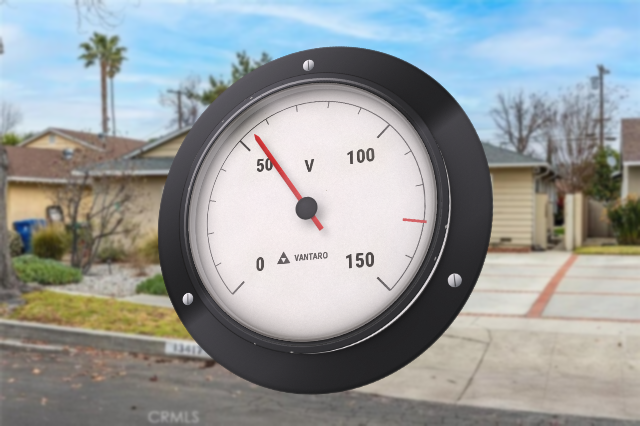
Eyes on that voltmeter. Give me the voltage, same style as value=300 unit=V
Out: value=55 unit=V
